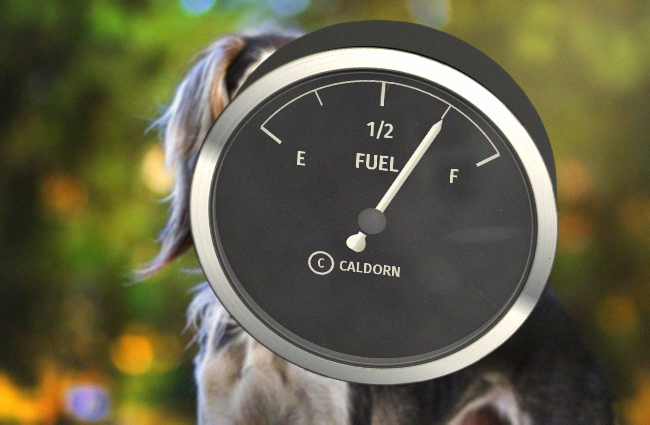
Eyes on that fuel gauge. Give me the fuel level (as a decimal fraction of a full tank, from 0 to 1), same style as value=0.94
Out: value=0.75
